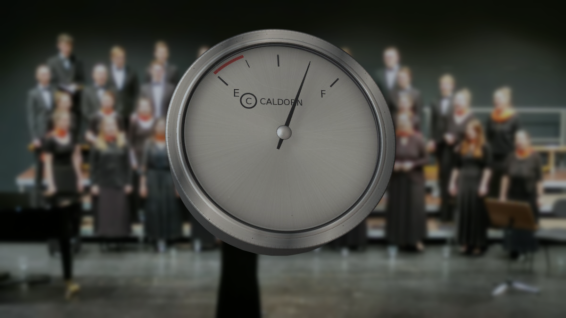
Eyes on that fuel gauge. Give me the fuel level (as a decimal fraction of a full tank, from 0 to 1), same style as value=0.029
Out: value=0.75
